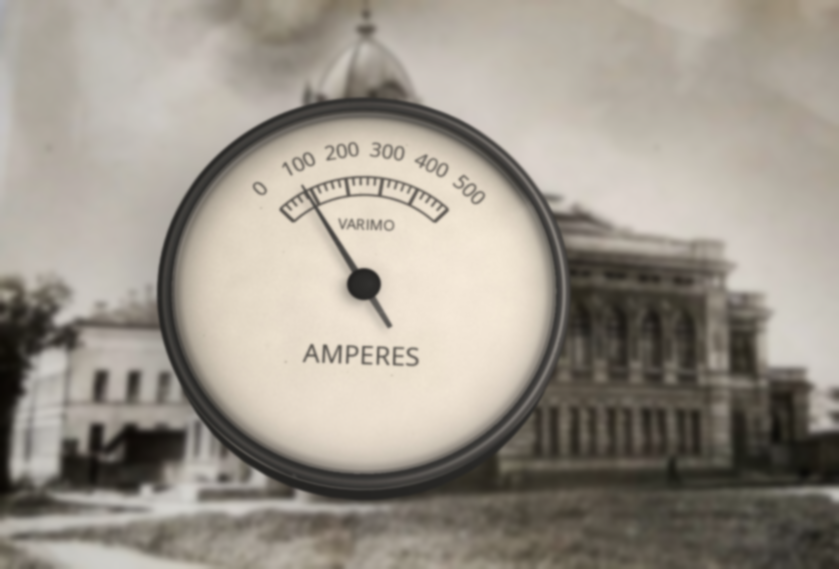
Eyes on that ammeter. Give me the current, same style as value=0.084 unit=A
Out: value=80 unit=A
